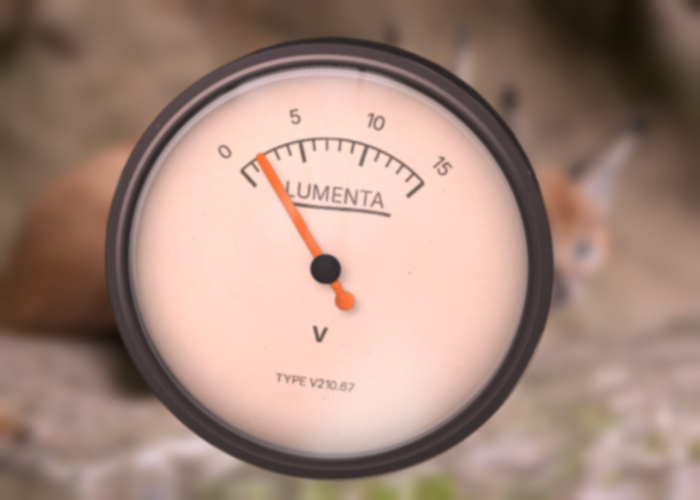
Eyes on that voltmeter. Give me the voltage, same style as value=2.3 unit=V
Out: value=2 unit=V
